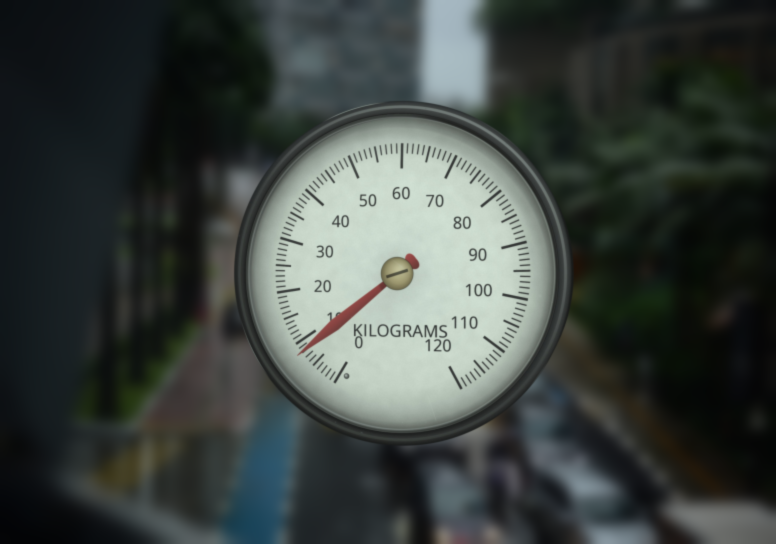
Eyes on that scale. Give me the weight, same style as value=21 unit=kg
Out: value=8 unit=kg
